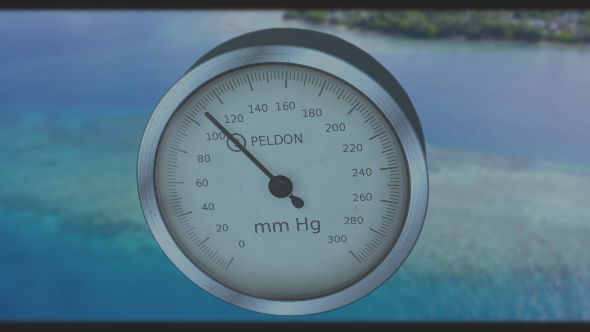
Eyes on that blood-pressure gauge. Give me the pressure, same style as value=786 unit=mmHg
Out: value=110 unit=mmHg
